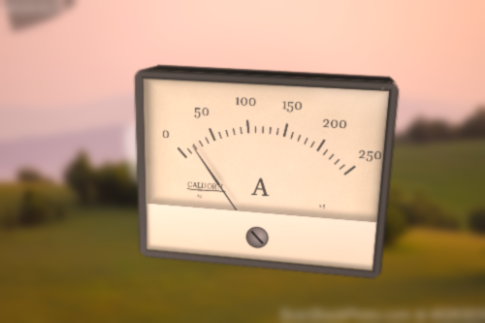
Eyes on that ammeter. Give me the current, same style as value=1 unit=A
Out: value=20 unit=A
